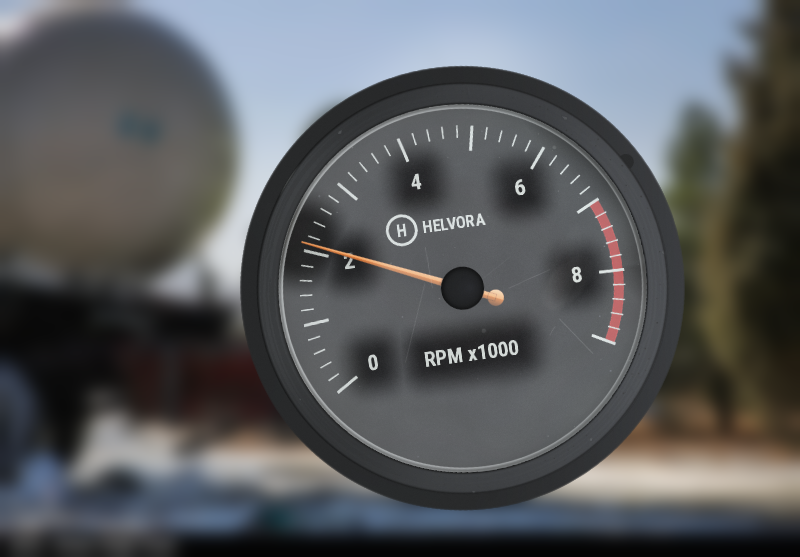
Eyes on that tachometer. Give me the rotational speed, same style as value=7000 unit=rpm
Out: value=2100 unit=rpm
